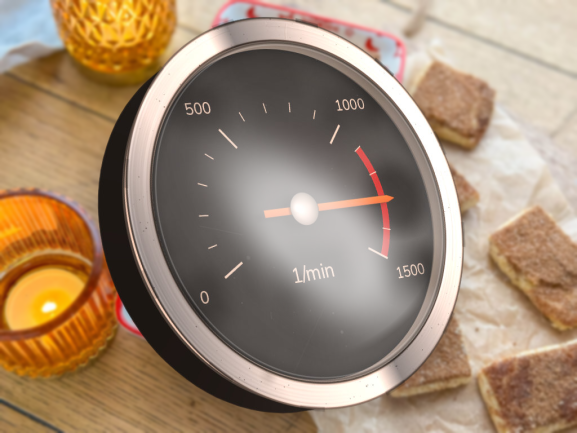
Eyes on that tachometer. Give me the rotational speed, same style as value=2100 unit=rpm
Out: value=1300 unit=rpm
